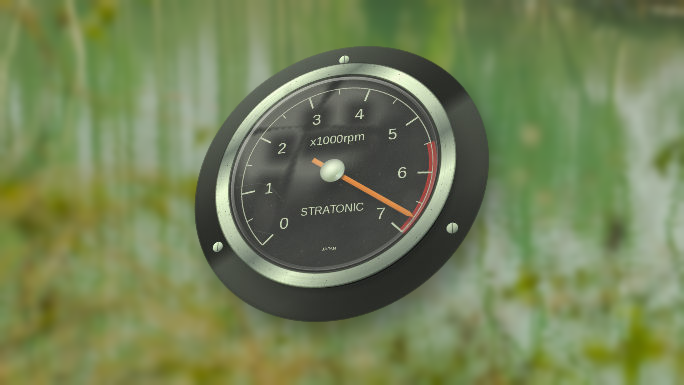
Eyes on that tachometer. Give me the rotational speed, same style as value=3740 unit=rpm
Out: value=6750 unit=rpm
